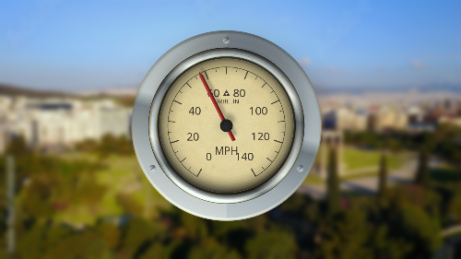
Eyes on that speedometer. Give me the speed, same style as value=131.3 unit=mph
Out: value=57.5 unit=mph
